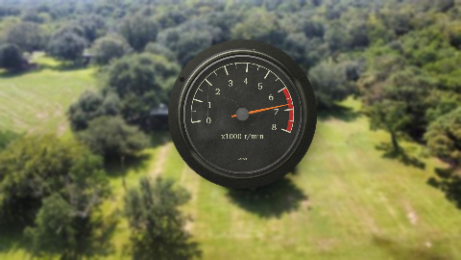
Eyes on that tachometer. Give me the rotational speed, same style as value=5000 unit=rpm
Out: value=6750 unit=rpm
